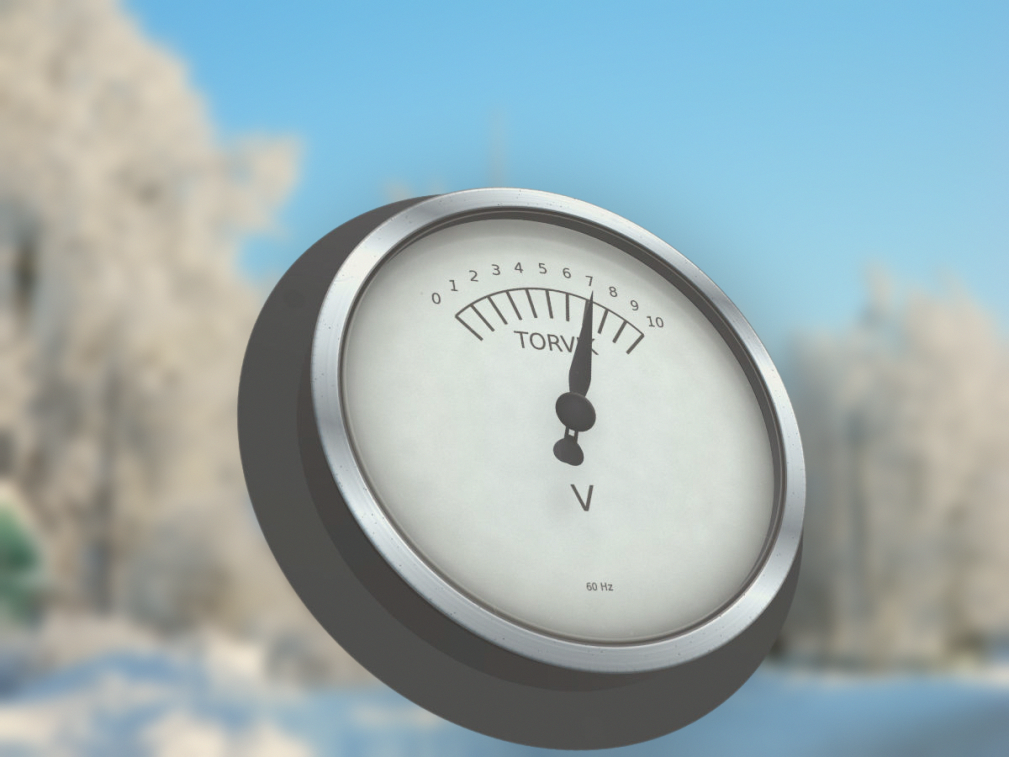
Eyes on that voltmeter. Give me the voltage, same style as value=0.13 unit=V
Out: value=7 unit=V
